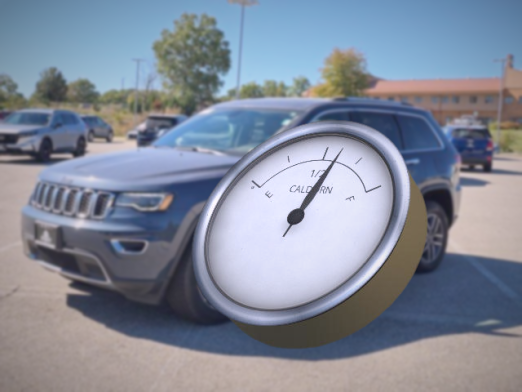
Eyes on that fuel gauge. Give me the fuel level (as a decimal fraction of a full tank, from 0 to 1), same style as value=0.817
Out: value=0.625
